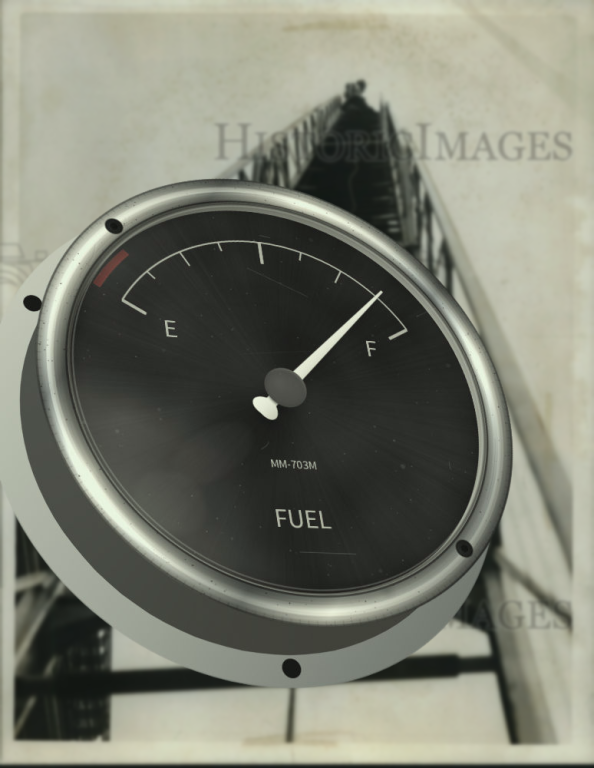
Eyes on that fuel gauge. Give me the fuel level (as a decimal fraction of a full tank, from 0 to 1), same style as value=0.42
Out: value=0.875
